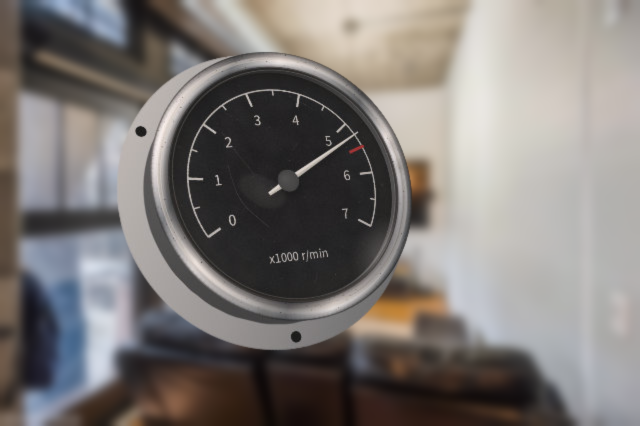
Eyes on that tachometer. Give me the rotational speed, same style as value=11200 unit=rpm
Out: value=5250 unit=rpm
